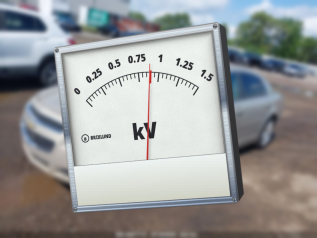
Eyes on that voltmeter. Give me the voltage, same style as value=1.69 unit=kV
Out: value=0.9 unit=kV
